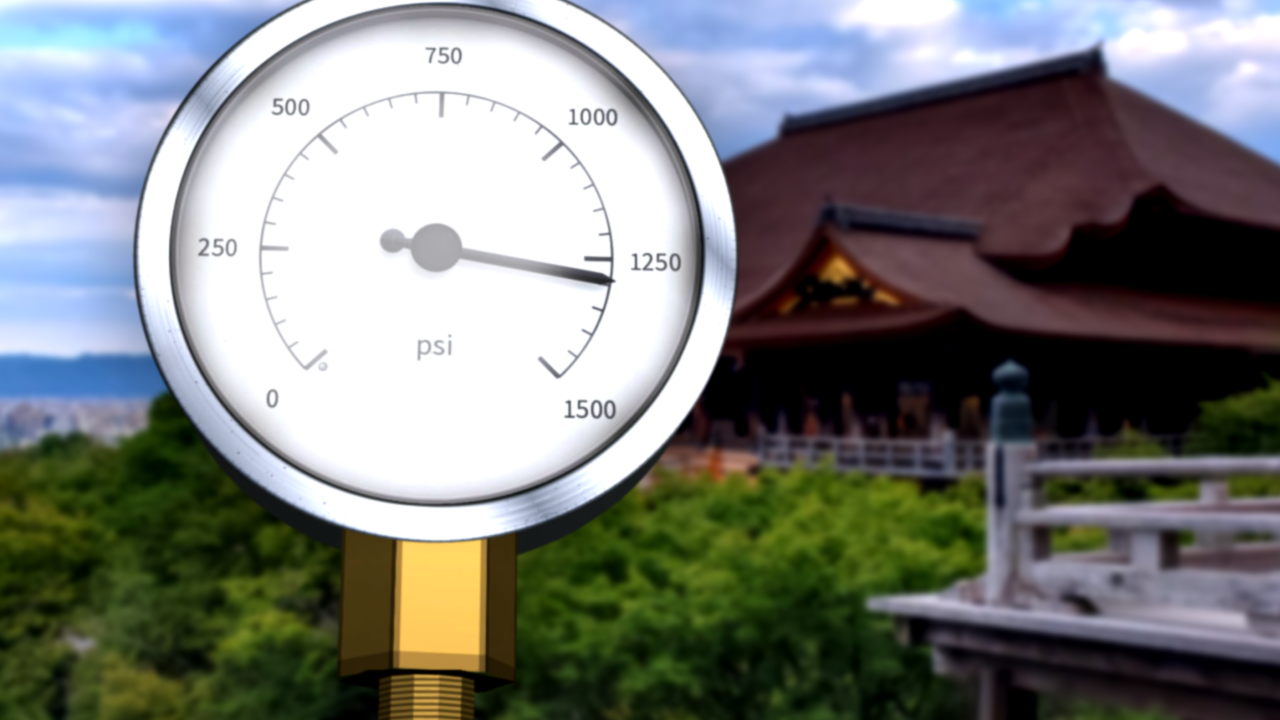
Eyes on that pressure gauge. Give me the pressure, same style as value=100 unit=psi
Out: value=1300 unit=psi
